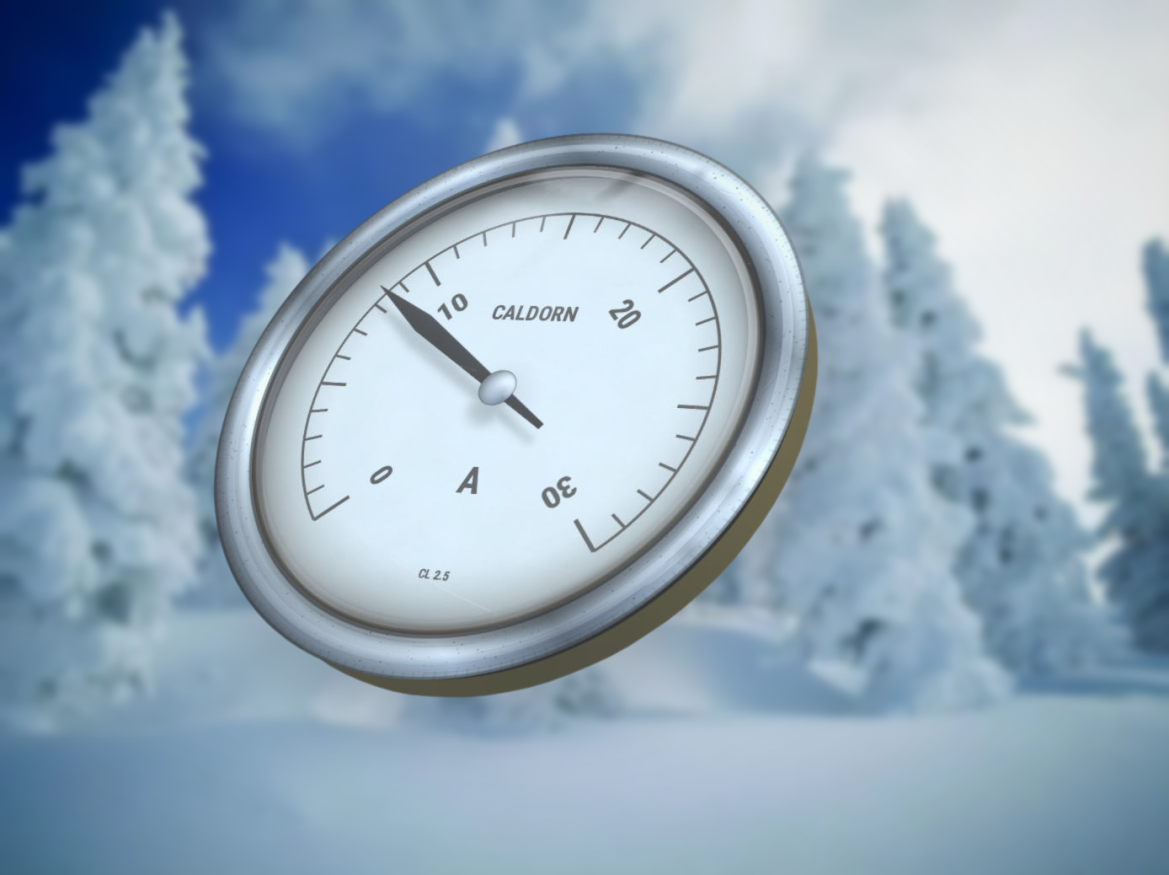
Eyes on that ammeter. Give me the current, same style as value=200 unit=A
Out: value=8.5 unit=A
